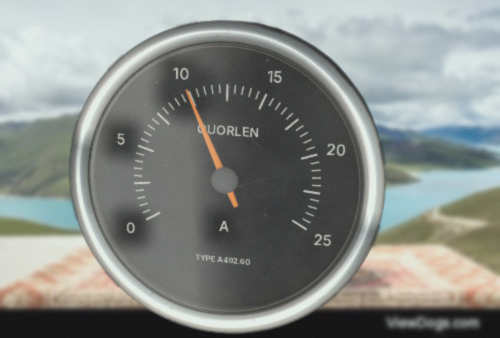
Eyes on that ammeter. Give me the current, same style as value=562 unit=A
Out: value=10 unit=A
